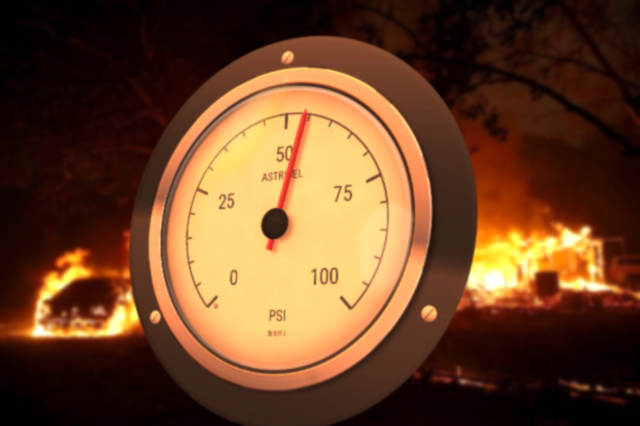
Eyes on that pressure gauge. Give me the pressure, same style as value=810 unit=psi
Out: value=55 unit=psi
